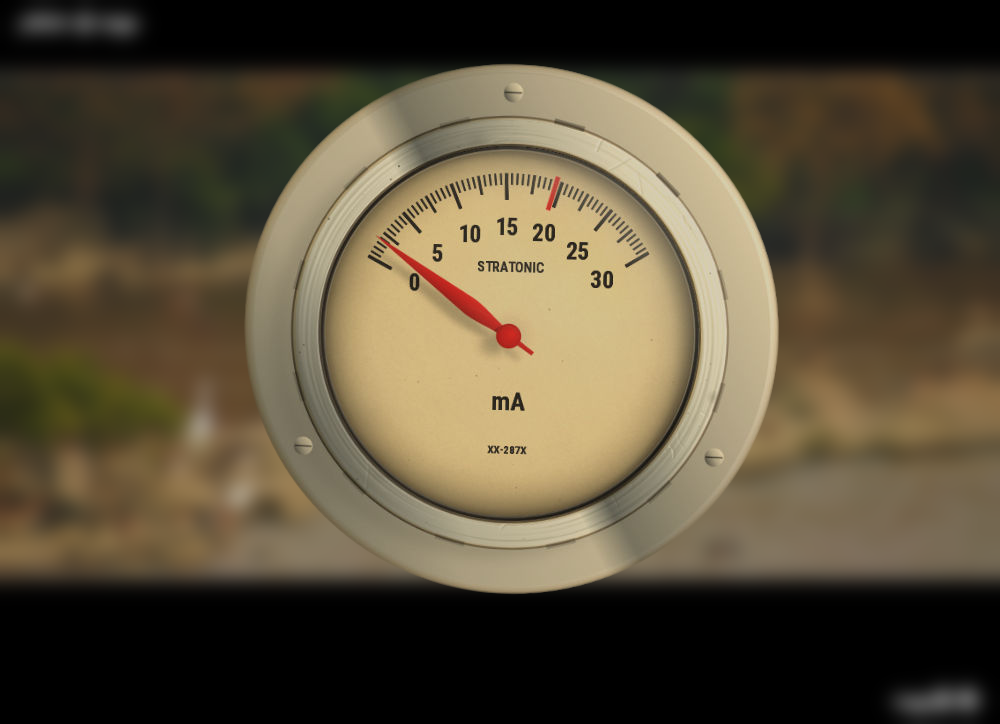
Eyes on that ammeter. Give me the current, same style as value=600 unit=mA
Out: value=2 unit=mA
